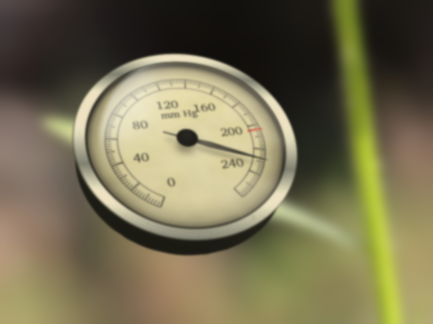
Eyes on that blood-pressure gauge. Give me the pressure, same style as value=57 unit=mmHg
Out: value=230 unit=mmHg
